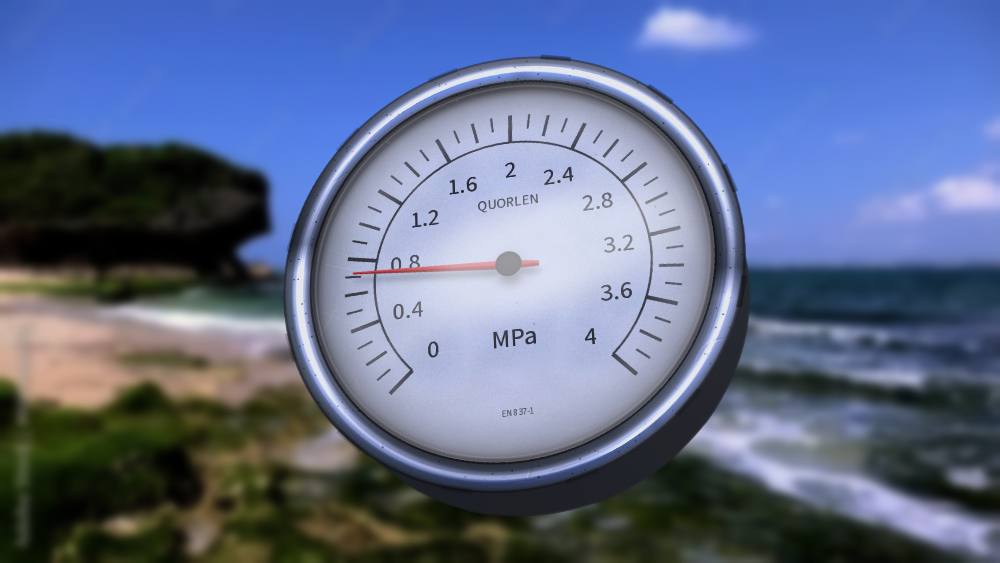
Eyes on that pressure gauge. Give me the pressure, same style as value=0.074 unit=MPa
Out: value=0.7 unit=MPa
